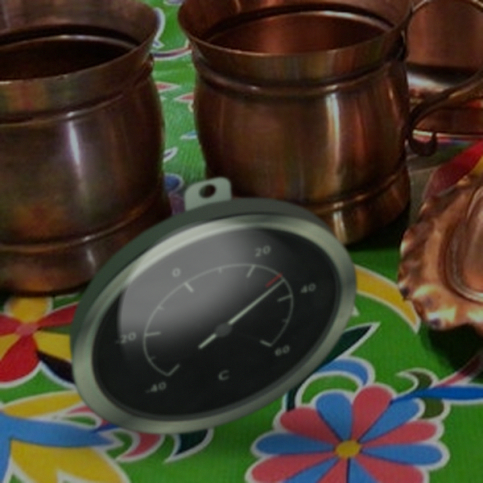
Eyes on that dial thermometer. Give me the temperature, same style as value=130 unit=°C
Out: value=30 unit=°C
